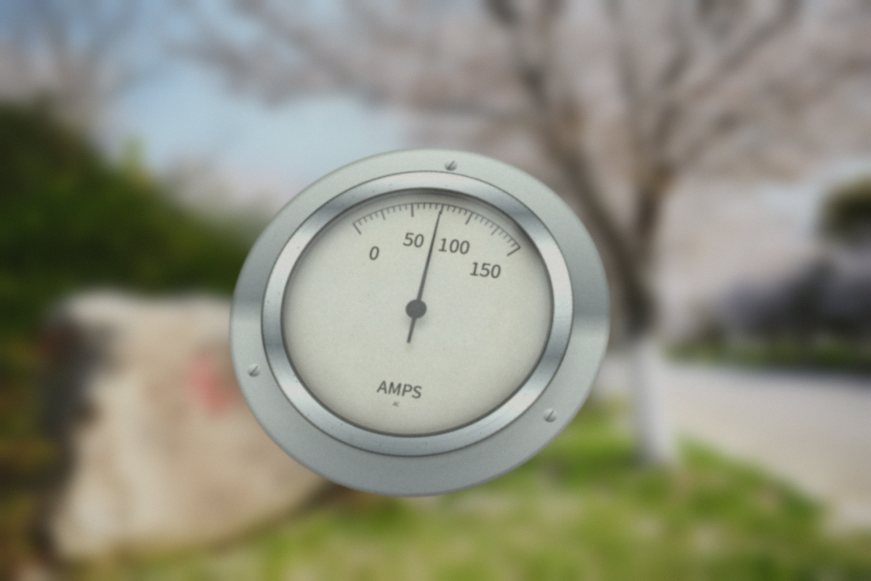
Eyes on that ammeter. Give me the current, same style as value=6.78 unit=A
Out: value=75 unit=A
